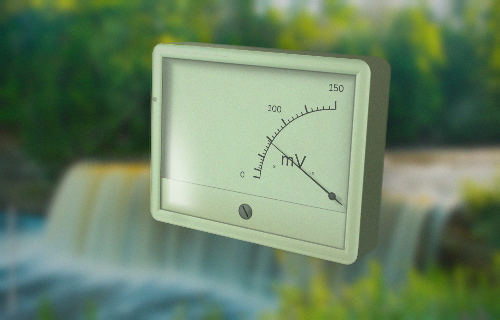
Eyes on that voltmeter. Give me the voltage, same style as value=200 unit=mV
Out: value=75 unit=mV
